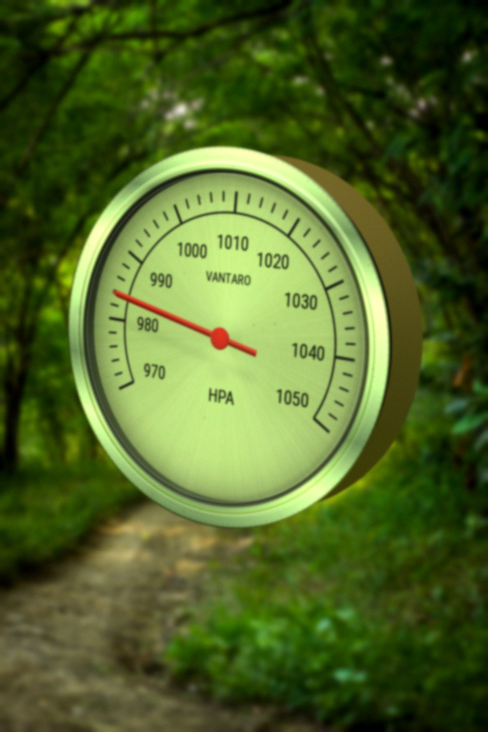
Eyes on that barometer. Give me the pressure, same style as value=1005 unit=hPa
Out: value=984 unit=hPa
